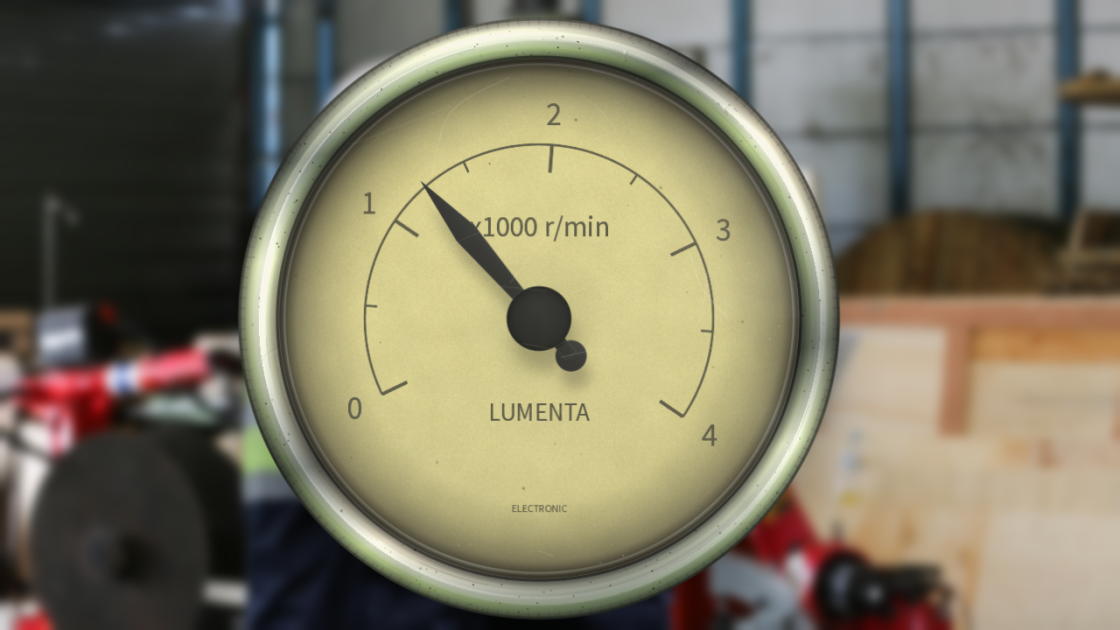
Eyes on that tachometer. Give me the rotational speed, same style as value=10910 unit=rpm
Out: value=1250 unit=rpm
